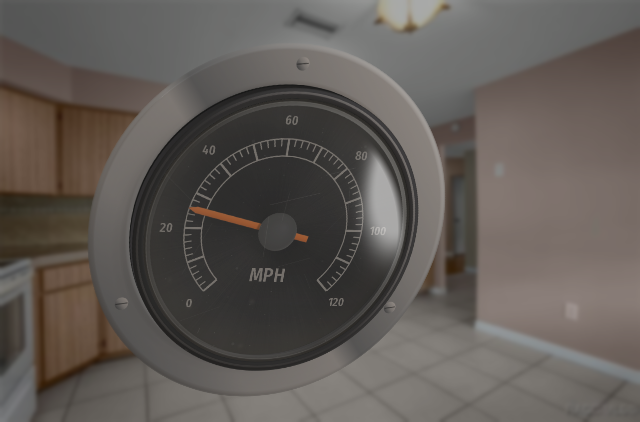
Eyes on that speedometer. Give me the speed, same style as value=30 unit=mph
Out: value=26 unit=mph
